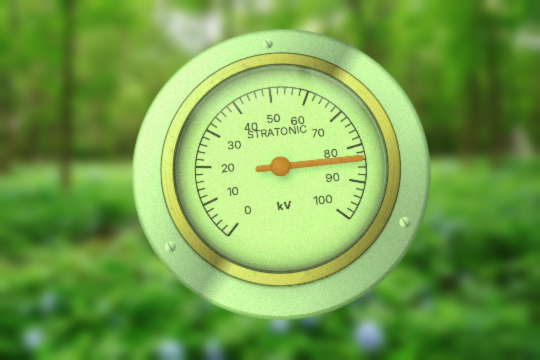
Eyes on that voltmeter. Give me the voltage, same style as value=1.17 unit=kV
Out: value=84 unit=kV
